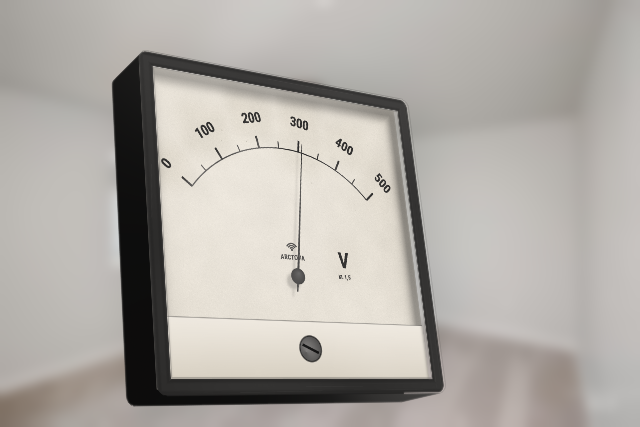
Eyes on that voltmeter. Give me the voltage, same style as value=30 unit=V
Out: value=300 unit=V
